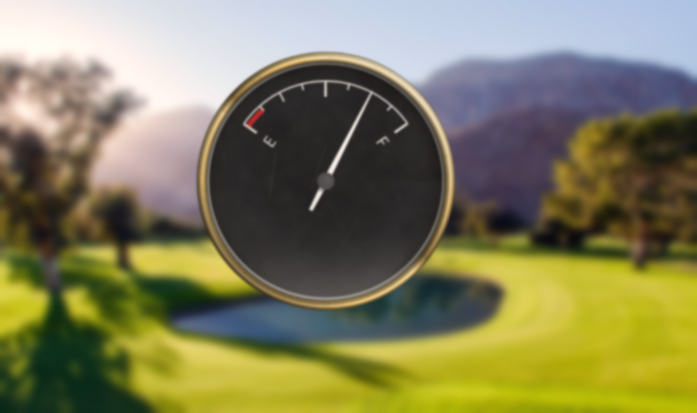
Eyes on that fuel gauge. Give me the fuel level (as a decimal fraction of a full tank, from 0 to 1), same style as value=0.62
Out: value=0.75
